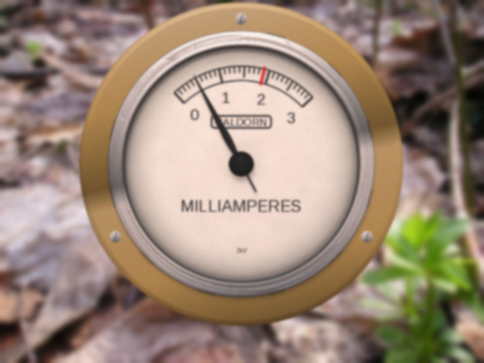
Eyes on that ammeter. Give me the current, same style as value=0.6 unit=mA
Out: value=0.5 unit=mA
